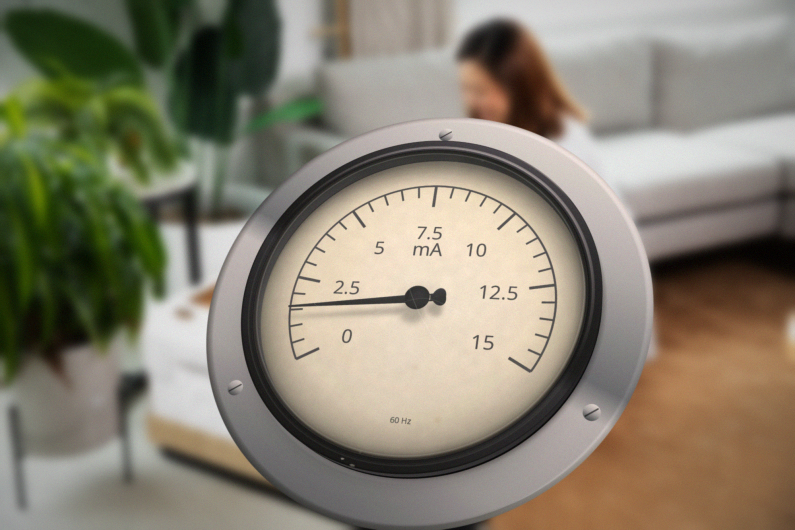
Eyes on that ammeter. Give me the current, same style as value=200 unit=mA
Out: value=1.5 unit=mA
